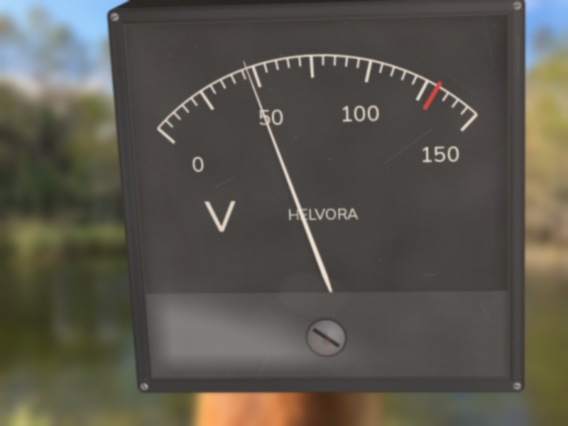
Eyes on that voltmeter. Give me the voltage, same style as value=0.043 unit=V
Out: value=47.5 unit=V
